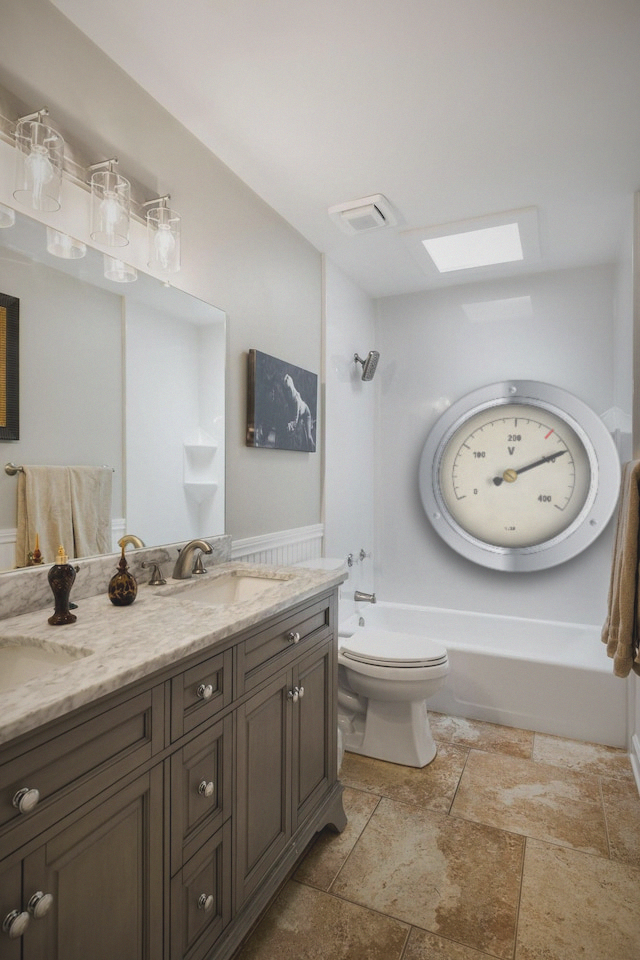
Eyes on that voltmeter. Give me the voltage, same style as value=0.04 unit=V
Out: value=300 unit=V
